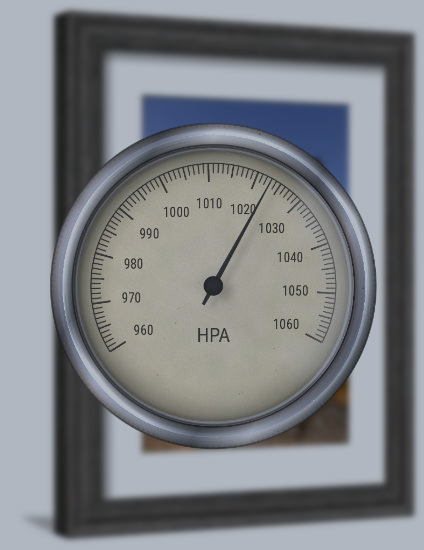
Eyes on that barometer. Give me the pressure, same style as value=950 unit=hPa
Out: value=1023 unit=hPa
